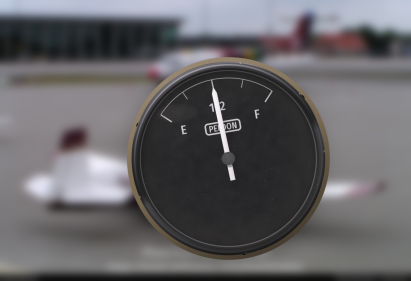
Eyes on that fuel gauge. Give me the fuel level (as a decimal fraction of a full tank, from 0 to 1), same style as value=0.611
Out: value=0.5
